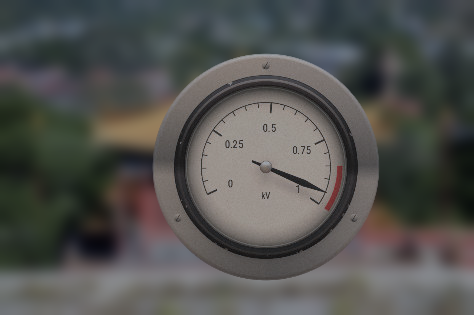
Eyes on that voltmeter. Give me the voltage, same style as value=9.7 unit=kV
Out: value=0.95 unit=kV
